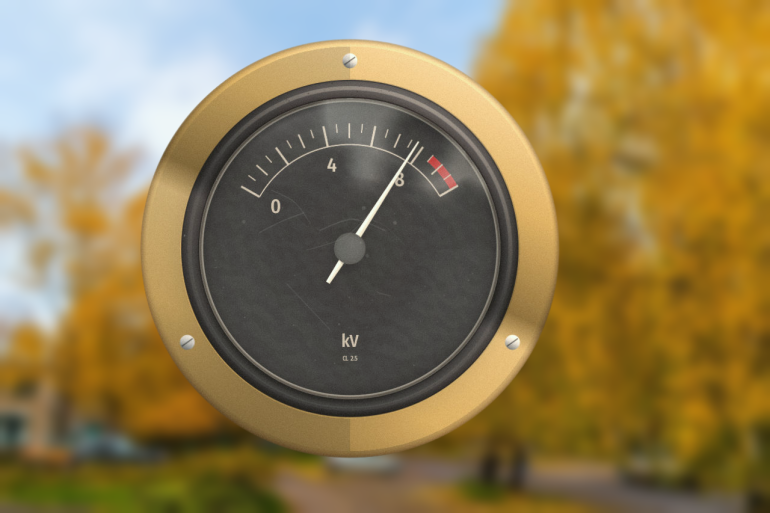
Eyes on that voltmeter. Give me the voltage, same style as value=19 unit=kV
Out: value=7.75 unit=kV
